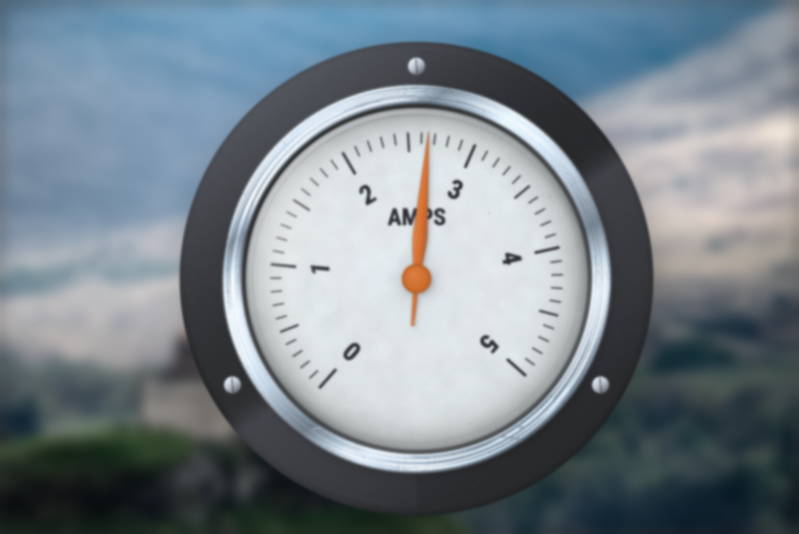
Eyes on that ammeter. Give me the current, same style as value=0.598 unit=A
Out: value=2.65 unit=A
